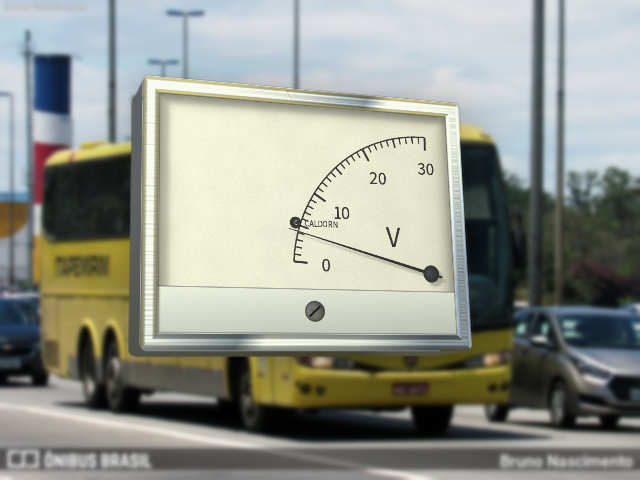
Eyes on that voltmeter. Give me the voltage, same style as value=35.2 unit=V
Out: value=4 unit=V
